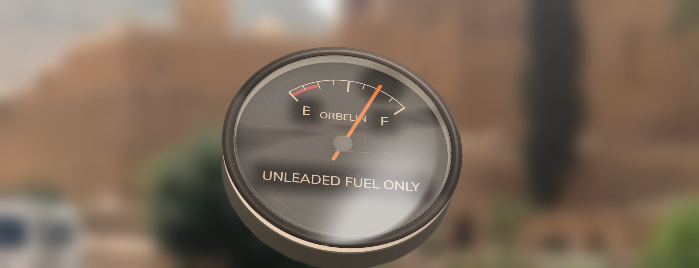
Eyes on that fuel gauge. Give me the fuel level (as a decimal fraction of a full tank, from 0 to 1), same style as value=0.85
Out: value=0.75
